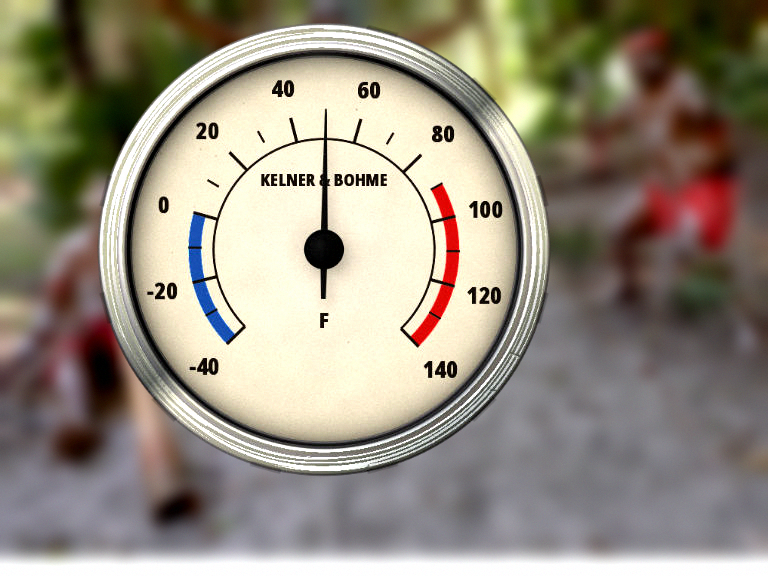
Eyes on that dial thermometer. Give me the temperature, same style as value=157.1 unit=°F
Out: value=50 unit=°F
